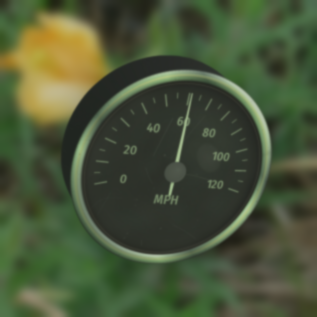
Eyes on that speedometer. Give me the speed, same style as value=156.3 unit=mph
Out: value=60 unit=mph
